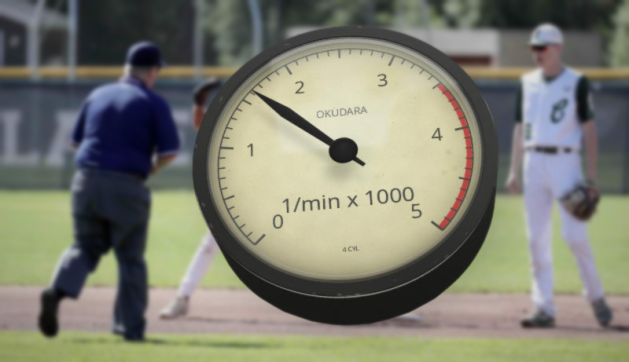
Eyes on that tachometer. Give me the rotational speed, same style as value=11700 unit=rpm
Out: value=1600 unit=rpm
